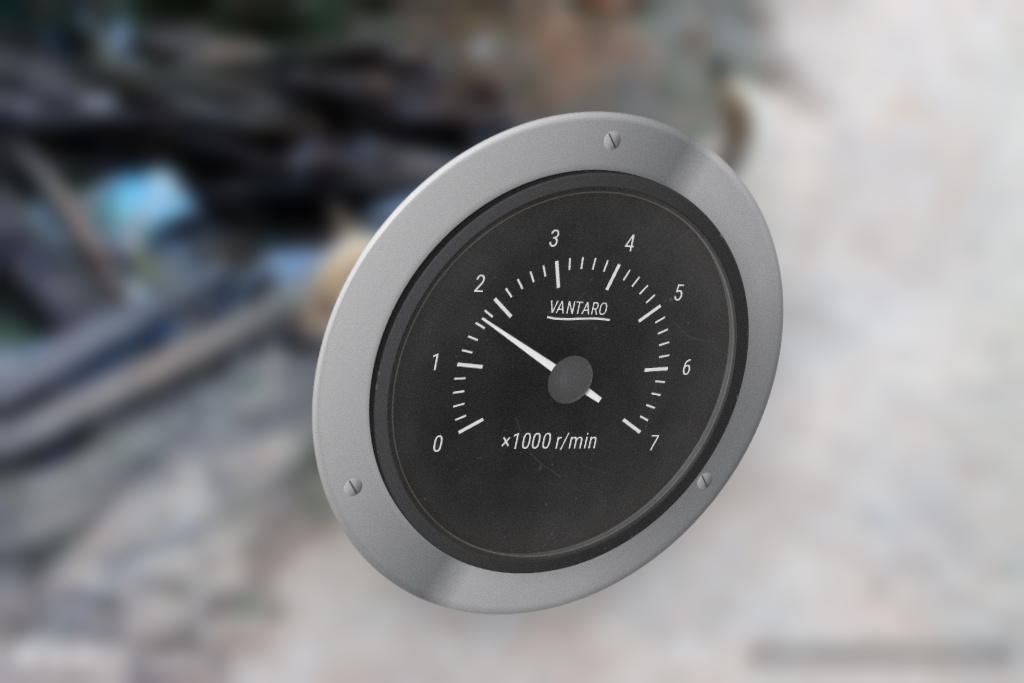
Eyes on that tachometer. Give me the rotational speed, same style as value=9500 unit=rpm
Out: value=1700 unit=rpm
